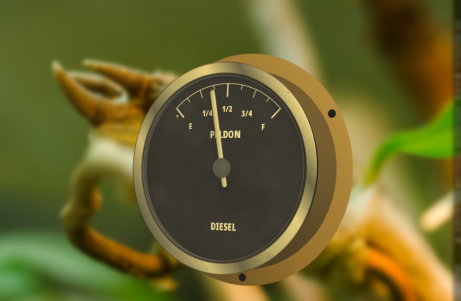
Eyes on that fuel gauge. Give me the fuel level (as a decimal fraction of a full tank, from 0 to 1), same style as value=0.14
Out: value=0.375
